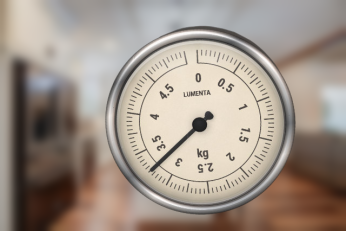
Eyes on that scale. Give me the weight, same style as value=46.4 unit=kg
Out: value=3.25 unit=kg
